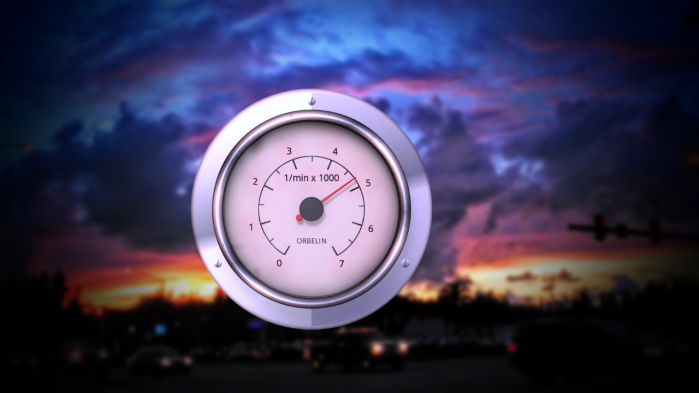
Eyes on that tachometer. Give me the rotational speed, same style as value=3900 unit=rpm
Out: value=4750 unit=rpm
